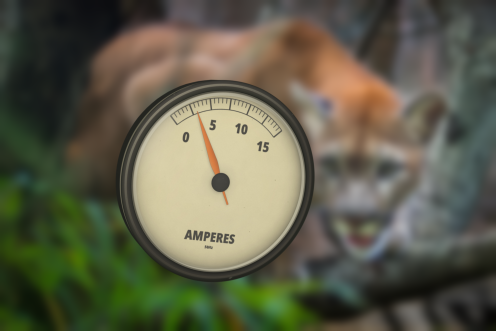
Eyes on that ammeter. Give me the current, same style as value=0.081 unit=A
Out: value=3 unit=A
